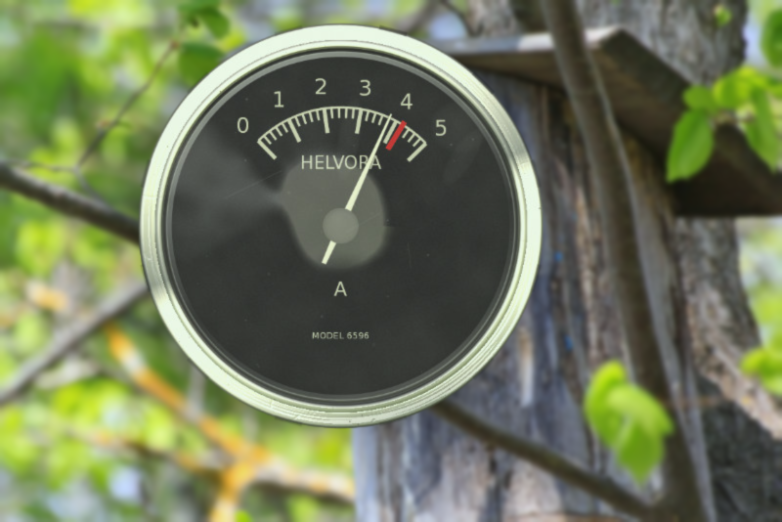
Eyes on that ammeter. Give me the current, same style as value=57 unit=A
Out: value=3.8 unit=A
